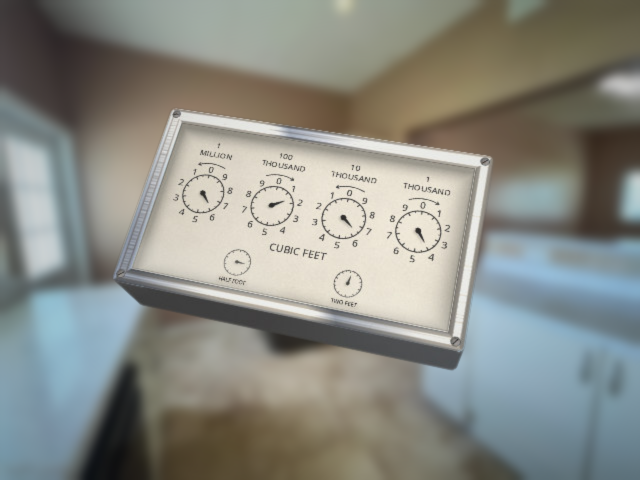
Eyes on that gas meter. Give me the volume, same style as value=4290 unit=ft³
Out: value=616400 unit=ft³
